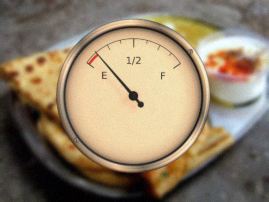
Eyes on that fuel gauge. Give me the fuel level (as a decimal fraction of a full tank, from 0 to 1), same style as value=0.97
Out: value=0.125
